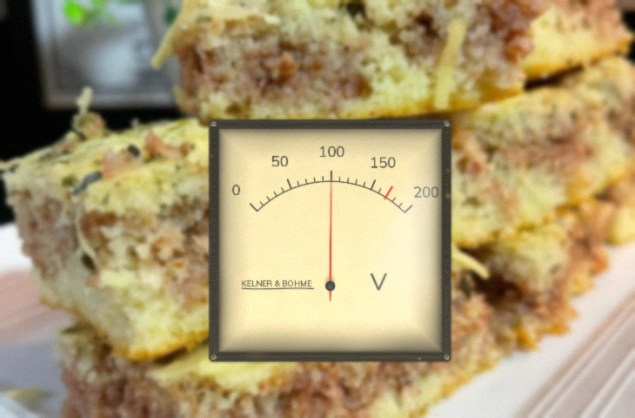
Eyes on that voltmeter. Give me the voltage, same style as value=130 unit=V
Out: value=100 unit=V
